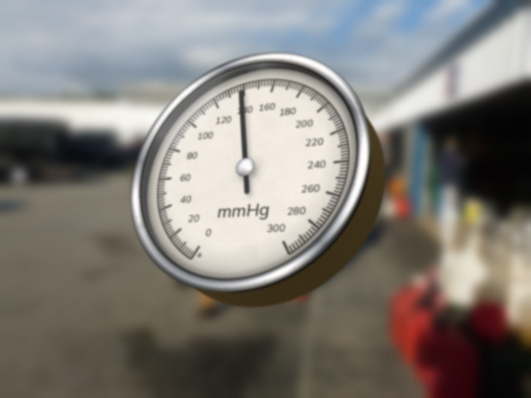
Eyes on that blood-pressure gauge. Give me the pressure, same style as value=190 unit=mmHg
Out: value=140 unit=mmHg
